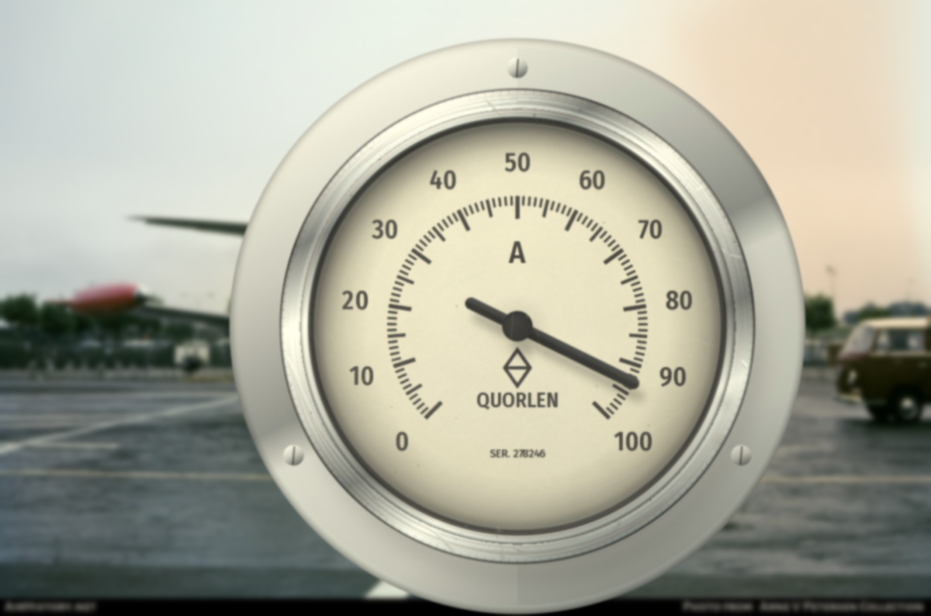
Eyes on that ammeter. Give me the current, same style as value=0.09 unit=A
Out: value=93 unit=A
